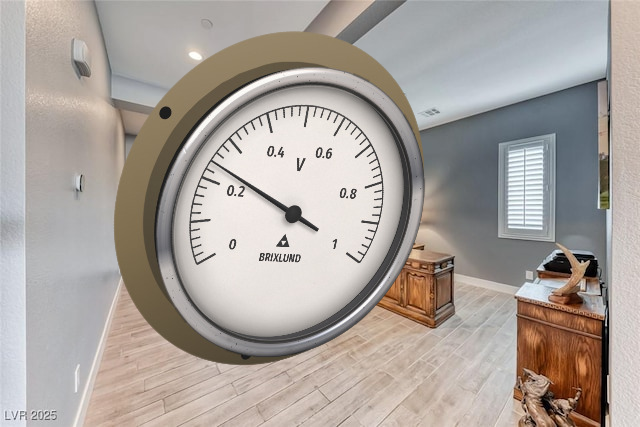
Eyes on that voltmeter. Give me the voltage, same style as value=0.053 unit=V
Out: value=0.24 unit=V
